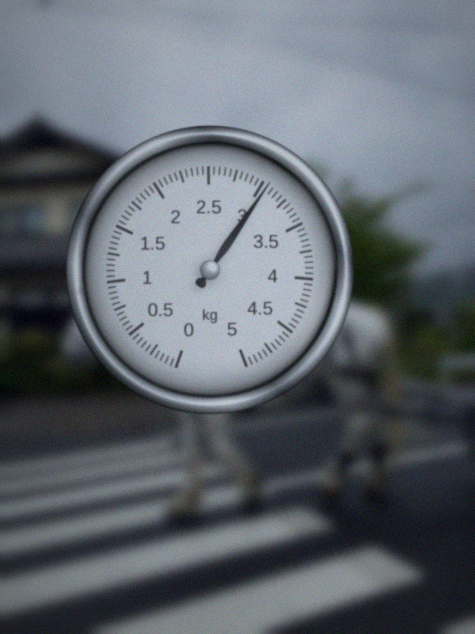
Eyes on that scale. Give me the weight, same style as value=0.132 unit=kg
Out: value=3.05 unit=kg
